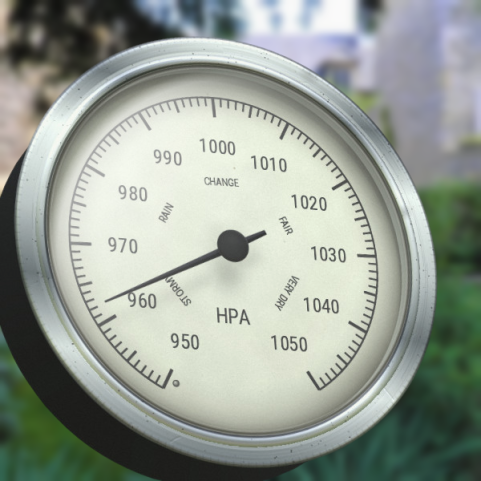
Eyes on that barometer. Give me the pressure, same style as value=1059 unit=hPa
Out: value=962 unit=hPa
